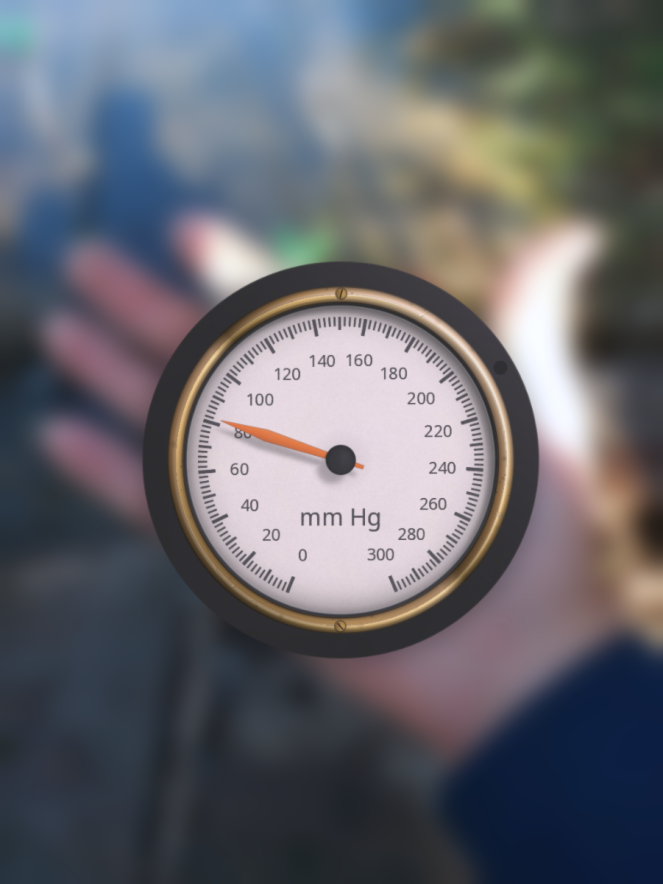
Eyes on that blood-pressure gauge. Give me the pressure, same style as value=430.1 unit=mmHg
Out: value=82 unit=mmHg
